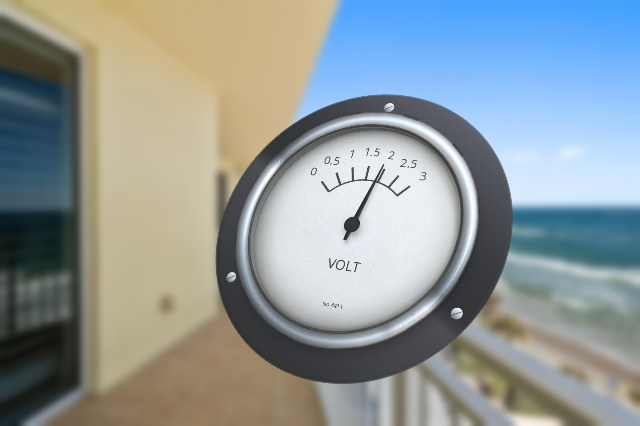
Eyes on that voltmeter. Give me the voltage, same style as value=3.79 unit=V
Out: value=2 unit=V
